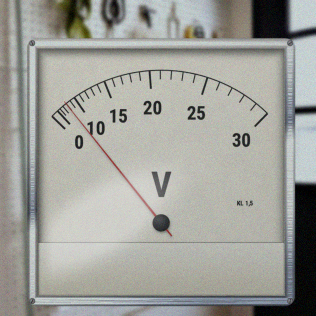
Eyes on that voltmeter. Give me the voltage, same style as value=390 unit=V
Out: value=8 unit=V
